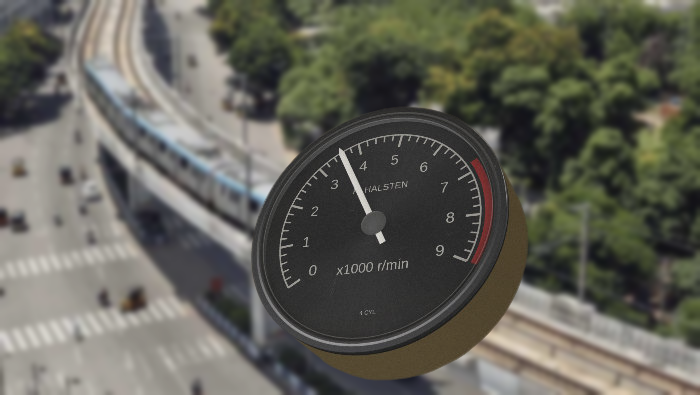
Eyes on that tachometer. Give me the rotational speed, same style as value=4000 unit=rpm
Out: value=3600 unit=rpm
